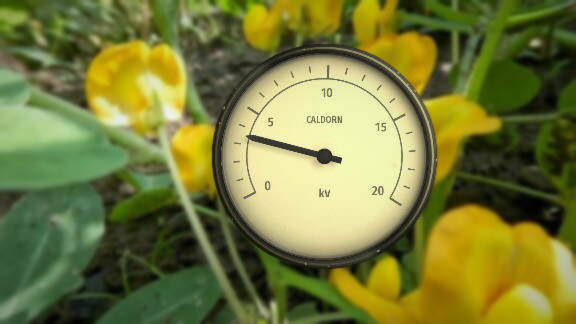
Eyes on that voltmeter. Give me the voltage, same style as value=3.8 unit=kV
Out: value=3.5 unit=kV
